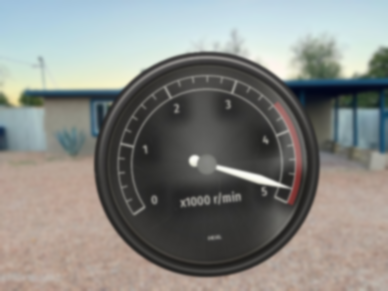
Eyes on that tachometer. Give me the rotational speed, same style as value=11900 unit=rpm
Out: value=4800 unit=rpm
